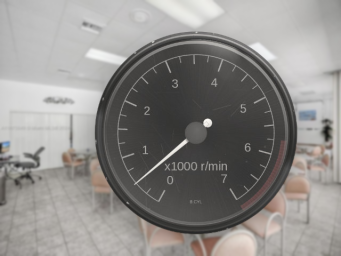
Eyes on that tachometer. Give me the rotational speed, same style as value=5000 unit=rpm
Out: value=500 unit=rpm
